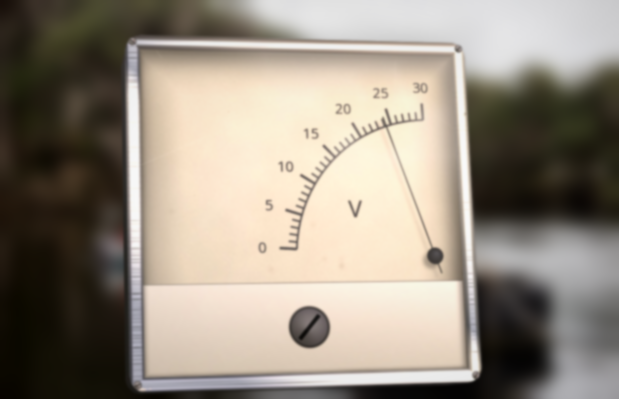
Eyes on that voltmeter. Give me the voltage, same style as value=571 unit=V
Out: value=24 unit=V
